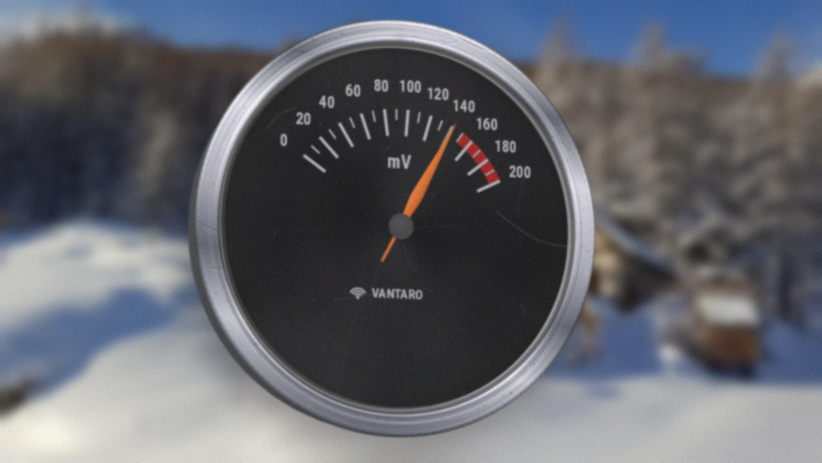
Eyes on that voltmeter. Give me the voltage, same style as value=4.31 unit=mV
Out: value=140 unit=mV
